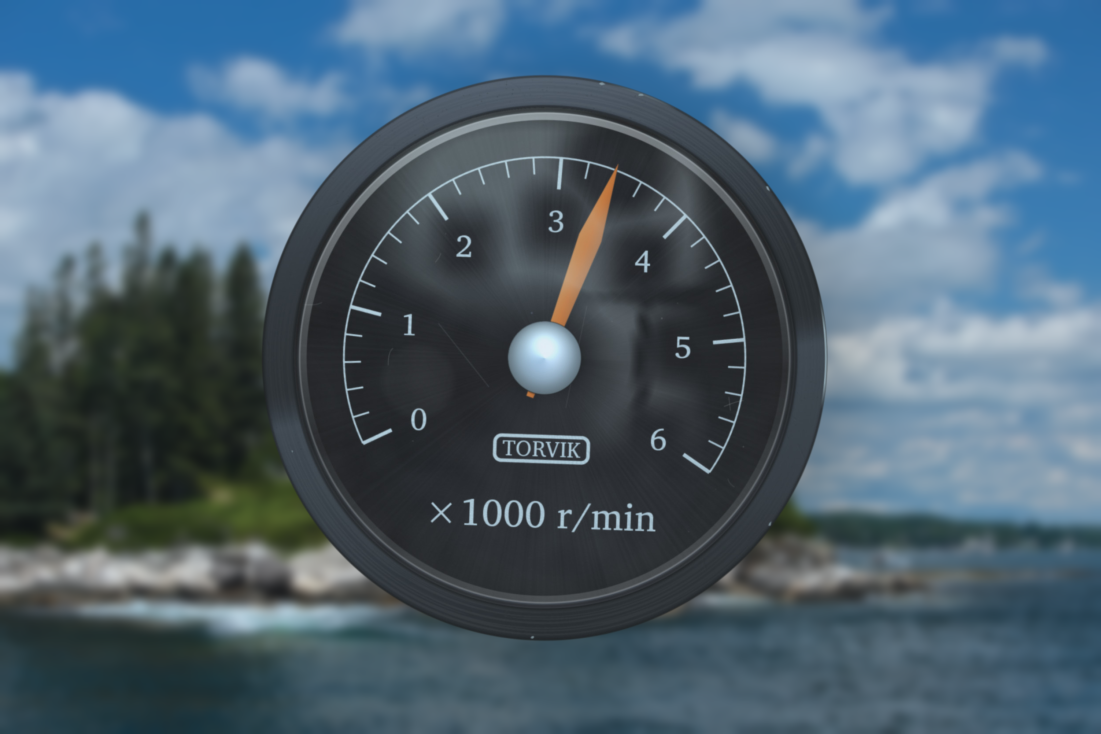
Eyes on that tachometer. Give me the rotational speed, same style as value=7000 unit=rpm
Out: value=3400 unit=rpm
